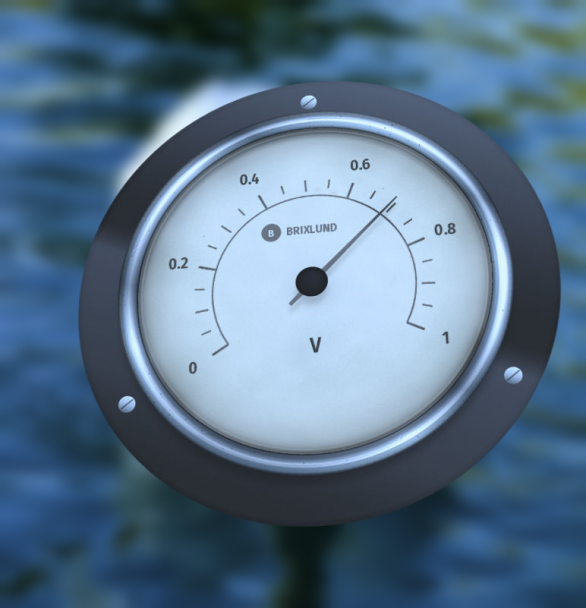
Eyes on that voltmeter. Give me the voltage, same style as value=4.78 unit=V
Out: value=0.7 unit=V
